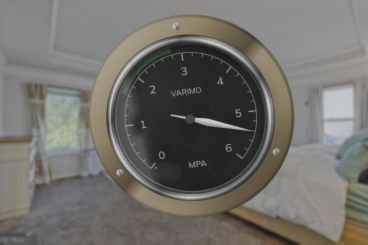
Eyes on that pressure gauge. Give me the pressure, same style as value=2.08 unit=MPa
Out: value=5.4 unit=MPa
